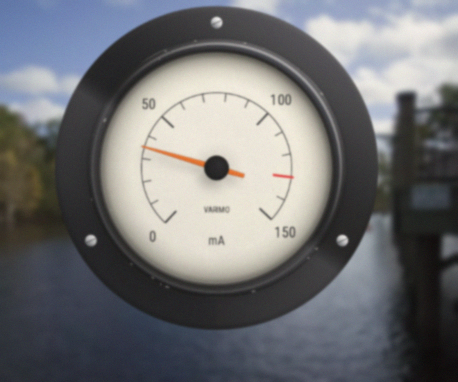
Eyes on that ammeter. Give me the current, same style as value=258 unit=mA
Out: value=35 unit=mA
